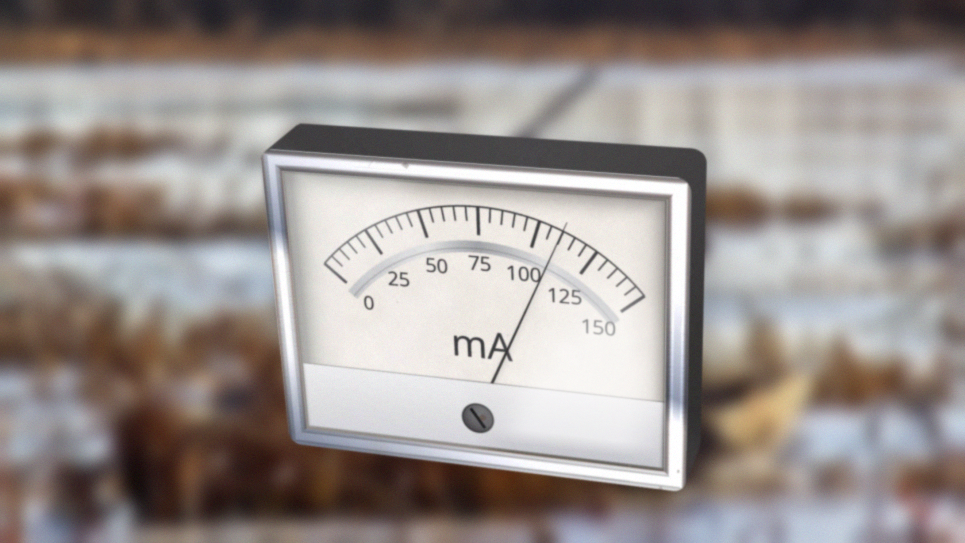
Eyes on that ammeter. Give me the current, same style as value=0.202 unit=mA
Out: value=110 unit=mA
